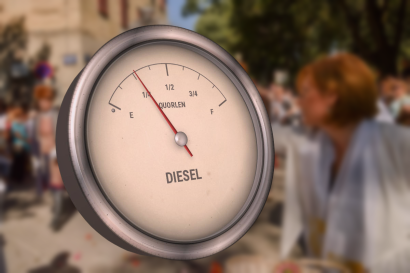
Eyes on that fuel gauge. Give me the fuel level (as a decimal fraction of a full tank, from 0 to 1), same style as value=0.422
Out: value=0.25
